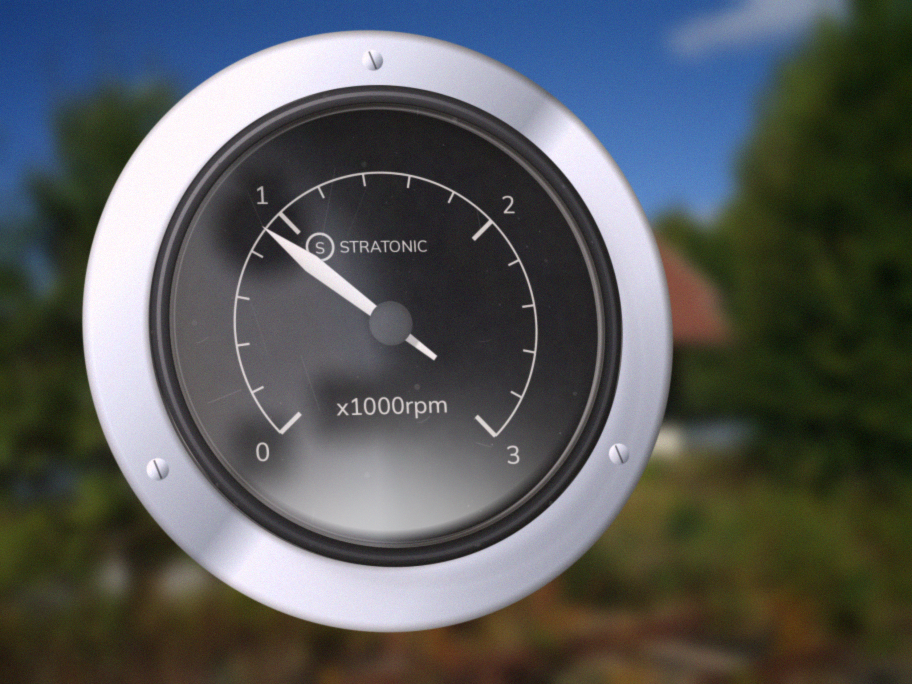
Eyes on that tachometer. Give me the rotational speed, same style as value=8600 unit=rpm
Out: value=900 unit=rpm
